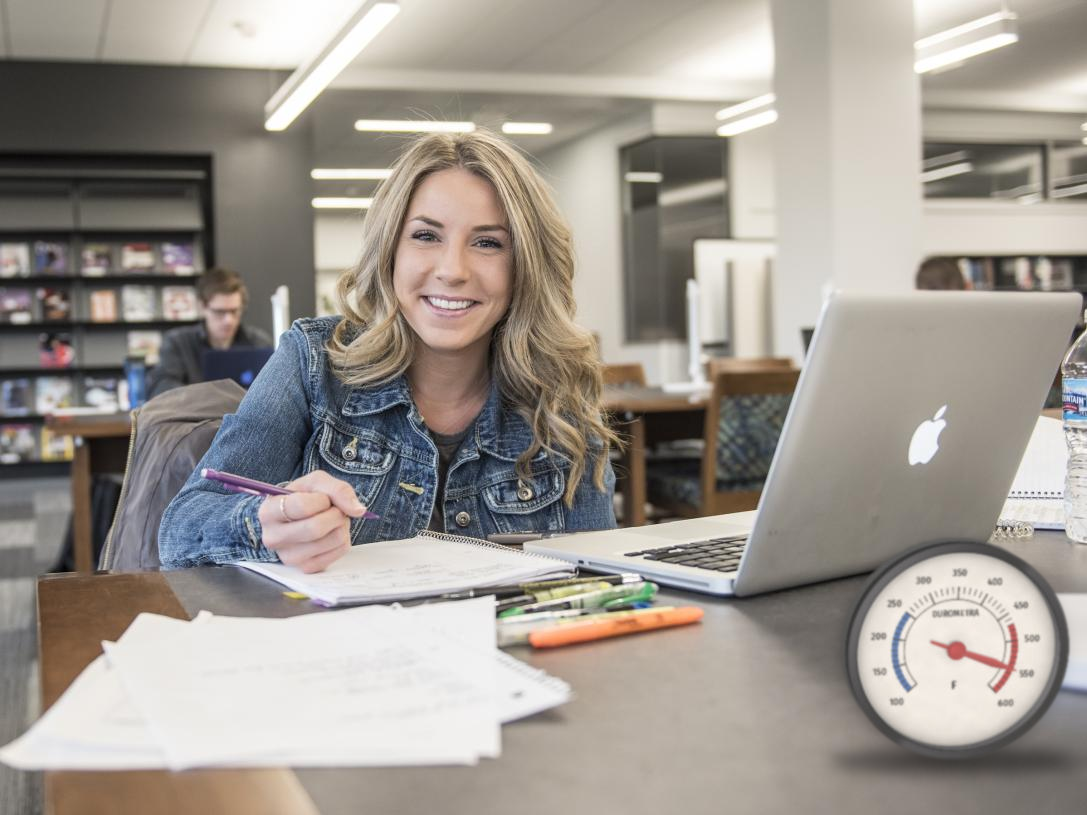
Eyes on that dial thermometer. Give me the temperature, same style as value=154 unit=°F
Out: value=550 unit=°F
